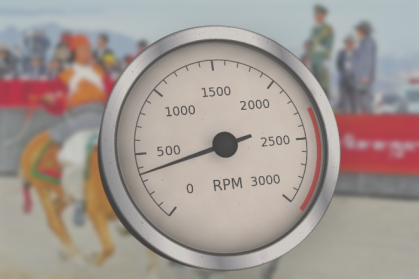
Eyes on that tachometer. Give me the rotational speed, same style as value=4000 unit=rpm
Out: value=350 unit=rpm
